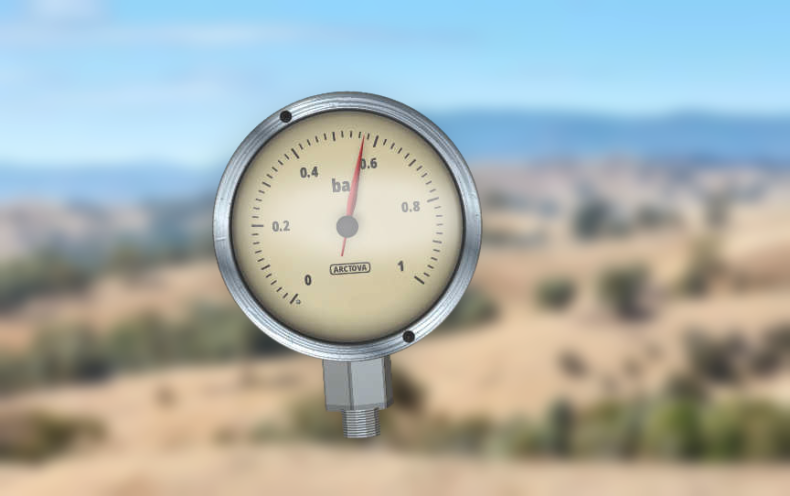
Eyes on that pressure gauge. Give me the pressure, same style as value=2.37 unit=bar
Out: value=0.57 unit=bar
